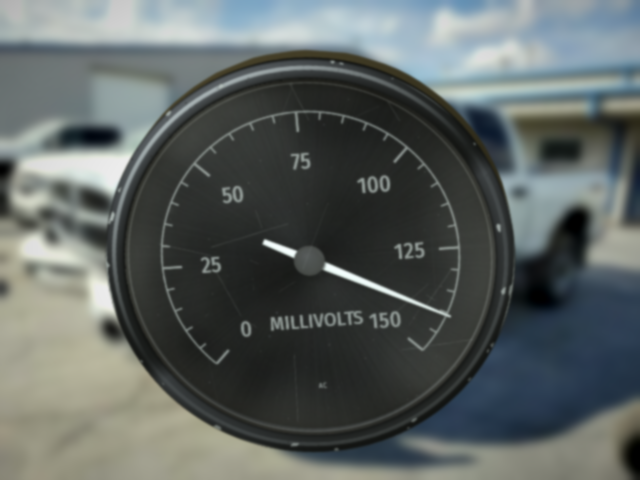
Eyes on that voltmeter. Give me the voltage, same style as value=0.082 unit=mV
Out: value=140 unit=mV
